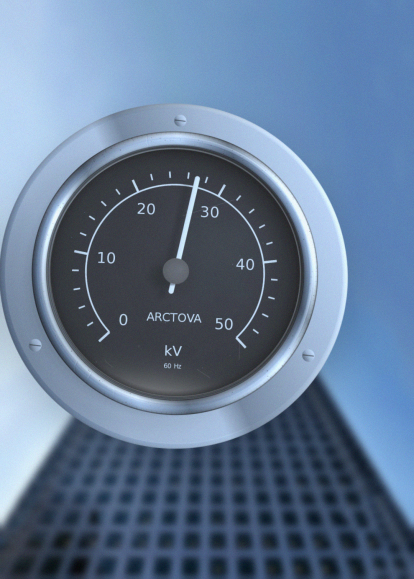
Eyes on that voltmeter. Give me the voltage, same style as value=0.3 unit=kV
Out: value=27 unit=kV
